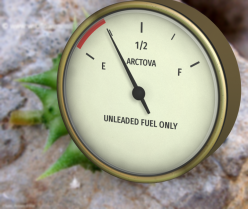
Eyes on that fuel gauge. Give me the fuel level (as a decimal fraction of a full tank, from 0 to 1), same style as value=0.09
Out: value=0.25
